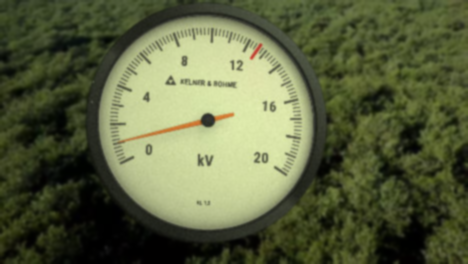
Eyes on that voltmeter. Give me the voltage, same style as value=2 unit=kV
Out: value=1 unit=kV
